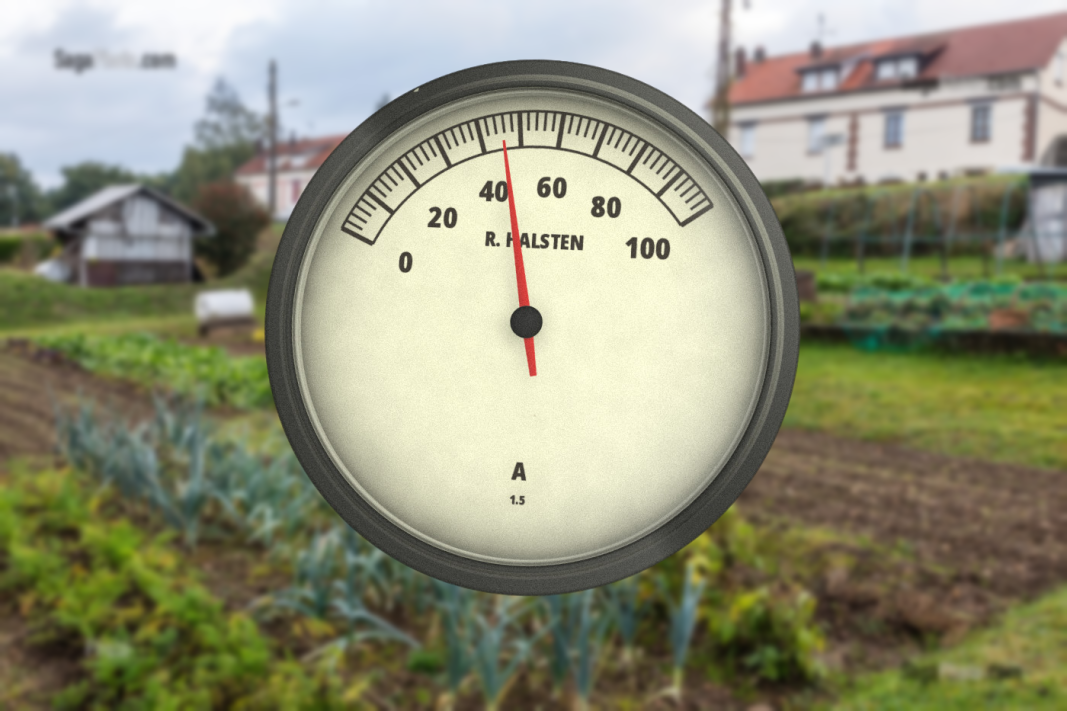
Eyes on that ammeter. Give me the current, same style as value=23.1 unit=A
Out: value=46 unit=A
